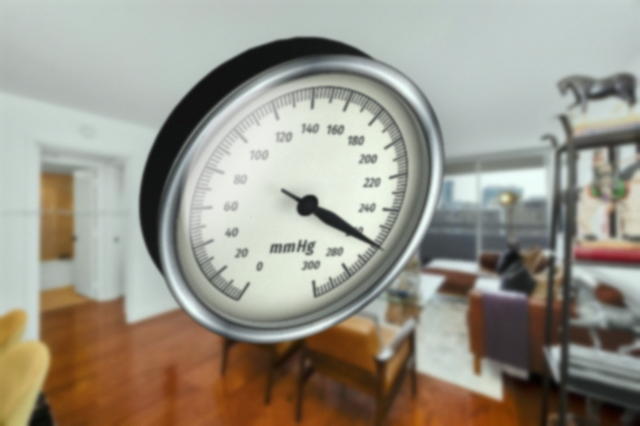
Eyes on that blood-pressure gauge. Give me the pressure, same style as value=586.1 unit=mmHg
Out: value=260 unit=mmHg
